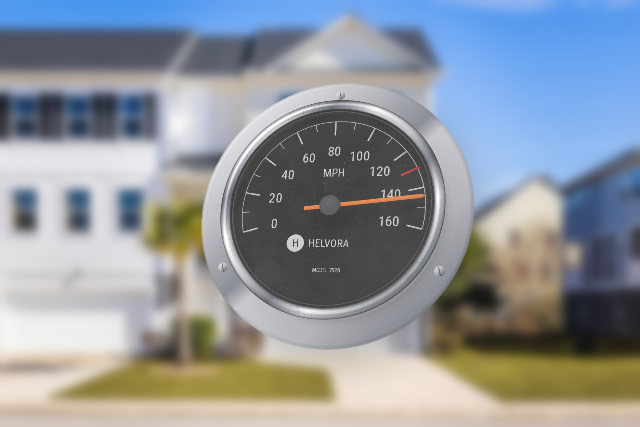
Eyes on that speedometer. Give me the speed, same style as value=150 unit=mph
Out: value=145 unit=mph
